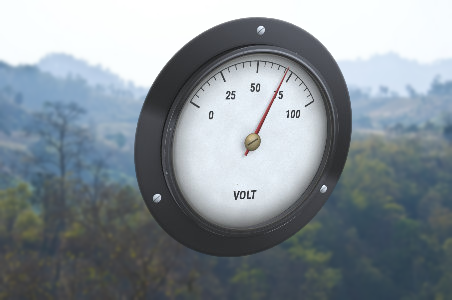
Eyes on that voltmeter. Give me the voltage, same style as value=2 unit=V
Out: value=70 unit=V
